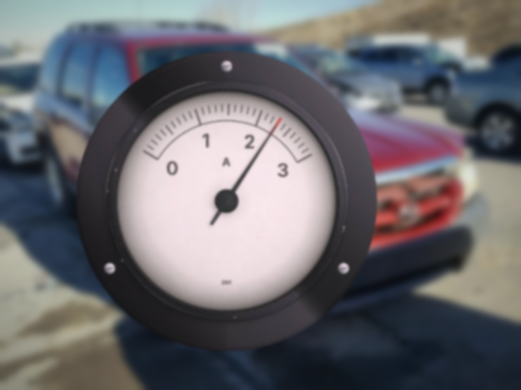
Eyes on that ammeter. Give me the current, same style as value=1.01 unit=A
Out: value=2.3 unit=A
